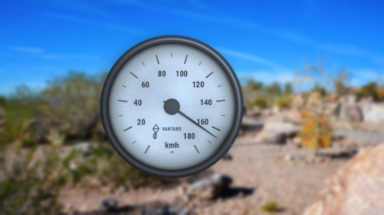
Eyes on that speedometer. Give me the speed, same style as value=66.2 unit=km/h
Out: value=165 unit=km/h
